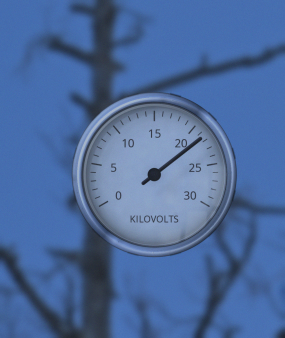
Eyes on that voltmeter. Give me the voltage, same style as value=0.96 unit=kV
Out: value=21.5 unit=kV
